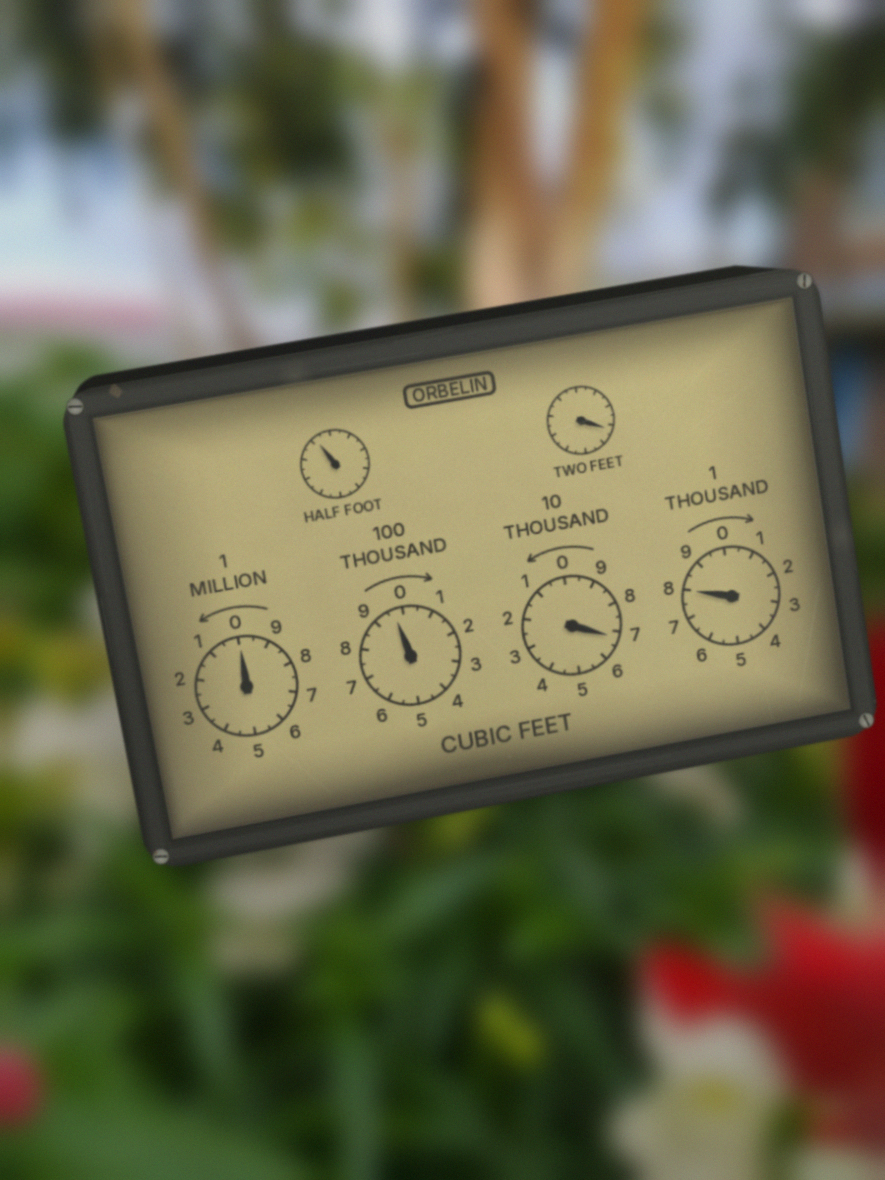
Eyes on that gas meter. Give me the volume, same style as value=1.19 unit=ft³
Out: value=996800 unit=ft³
